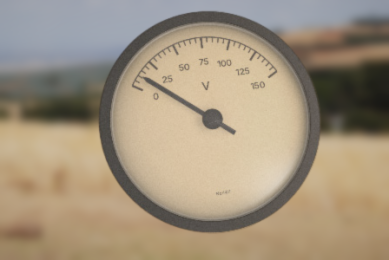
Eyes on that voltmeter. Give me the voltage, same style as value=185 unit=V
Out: value=10 unit=V
